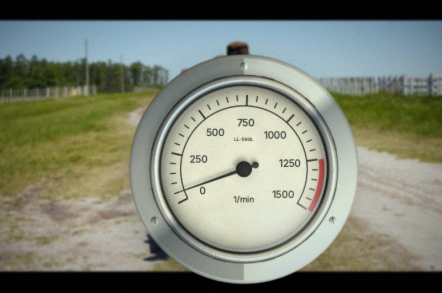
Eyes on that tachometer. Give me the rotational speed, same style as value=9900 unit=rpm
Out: value=50 unit=rpm
